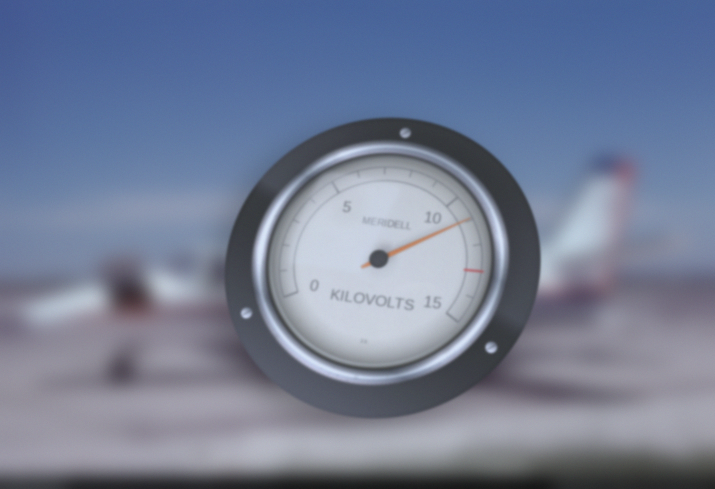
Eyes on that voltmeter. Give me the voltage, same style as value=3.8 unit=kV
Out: value=11 unit=kV
